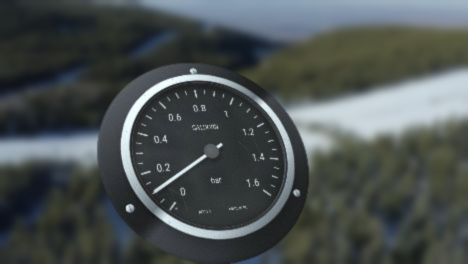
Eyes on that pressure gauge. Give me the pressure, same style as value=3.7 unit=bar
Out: value=0.1 unit=bar
